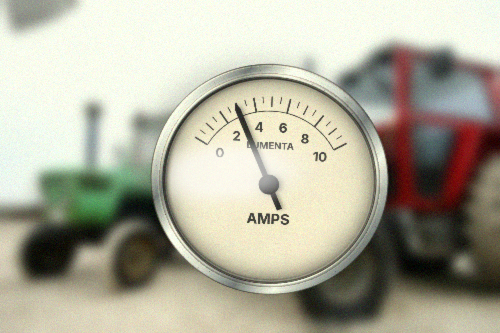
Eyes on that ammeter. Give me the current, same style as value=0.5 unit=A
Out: value=3 unit=A
